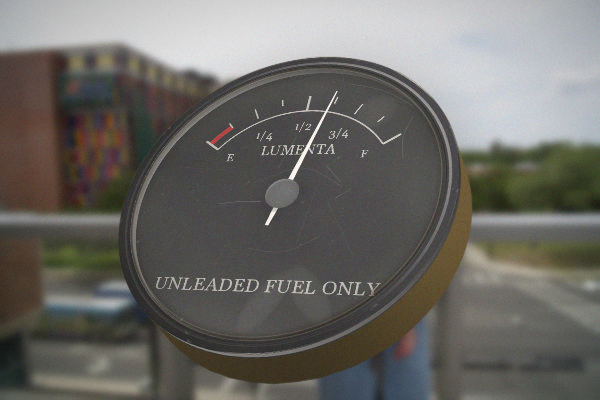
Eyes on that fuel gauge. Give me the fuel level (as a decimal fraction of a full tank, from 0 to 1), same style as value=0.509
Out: value=0.625
